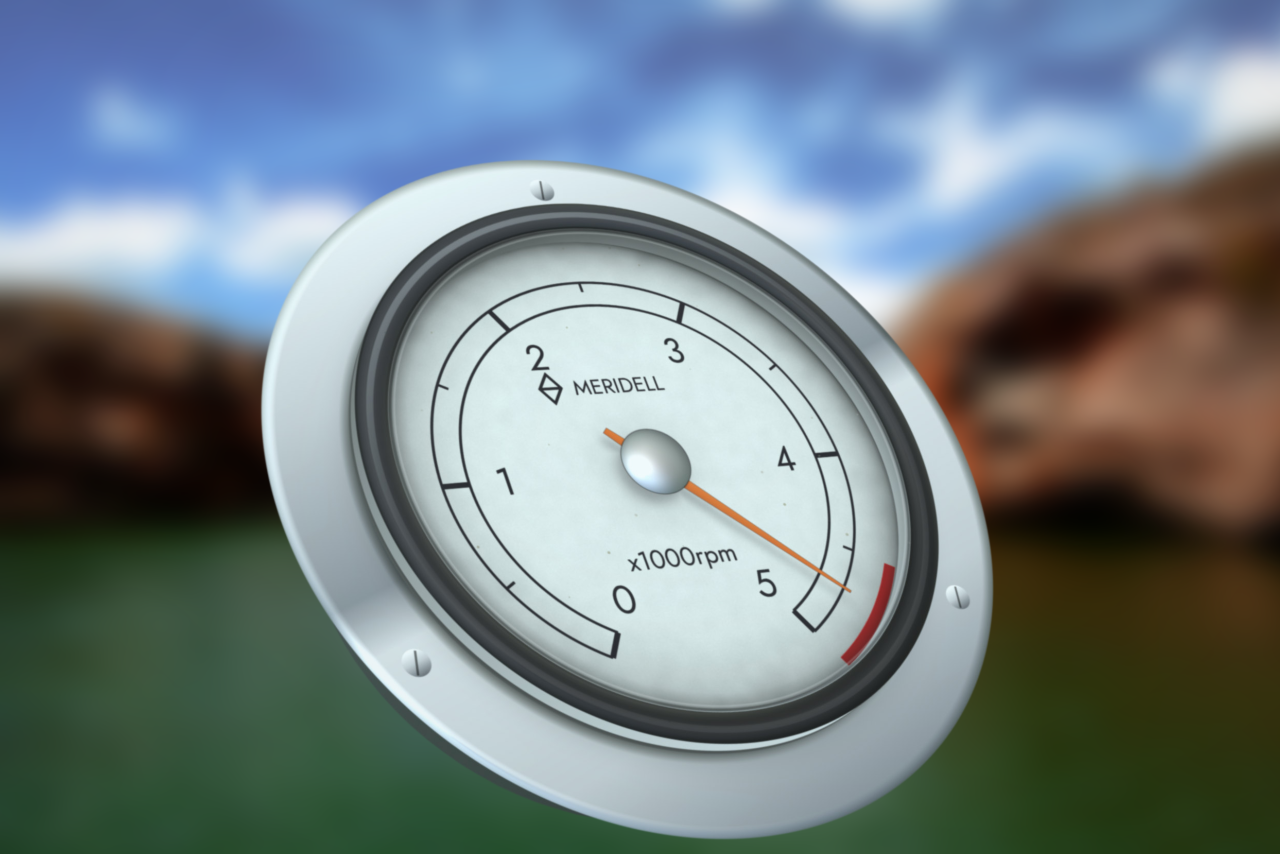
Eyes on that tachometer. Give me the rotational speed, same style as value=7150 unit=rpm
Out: value=4750 unit=rpm
